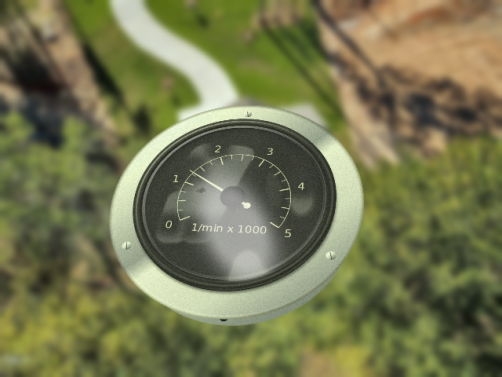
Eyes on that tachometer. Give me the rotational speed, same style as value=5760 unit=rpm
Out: value=1250 unit=rpm
